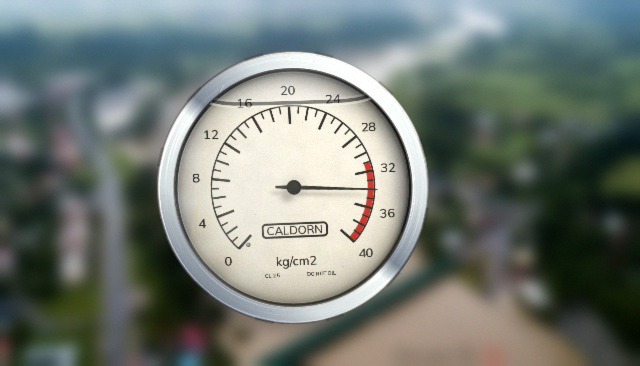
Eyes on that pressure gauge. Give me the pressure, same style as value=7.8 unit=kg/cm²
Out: value=34 unit=kg/cm²
